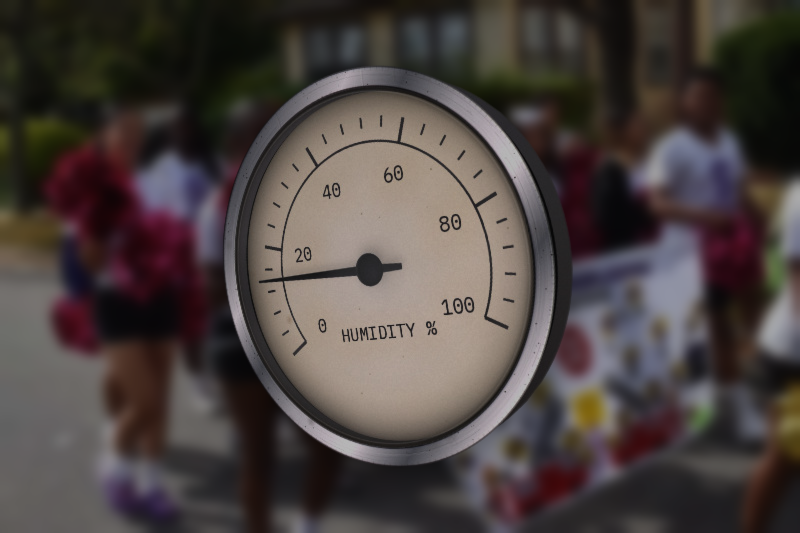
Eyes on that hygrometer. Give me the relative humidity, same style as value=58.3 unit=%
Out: value=14 unit=%
